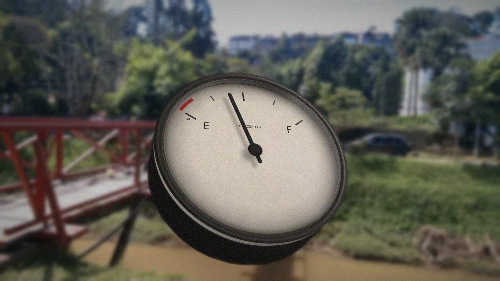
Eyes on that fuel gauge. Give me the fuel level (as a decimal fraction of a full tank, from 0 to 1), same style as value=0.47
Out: value=0.375
